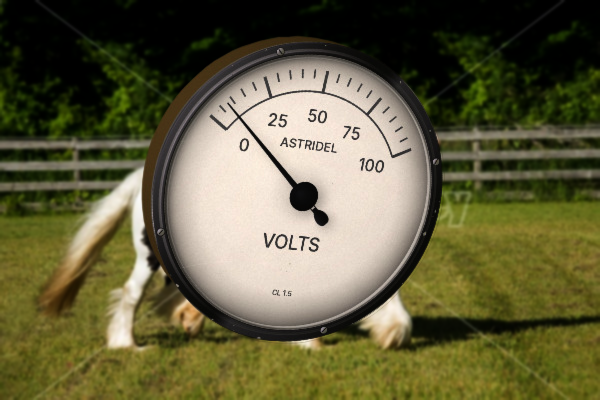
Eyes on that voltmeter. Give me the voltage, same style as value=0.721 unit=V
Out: value=7.5 unit=V
